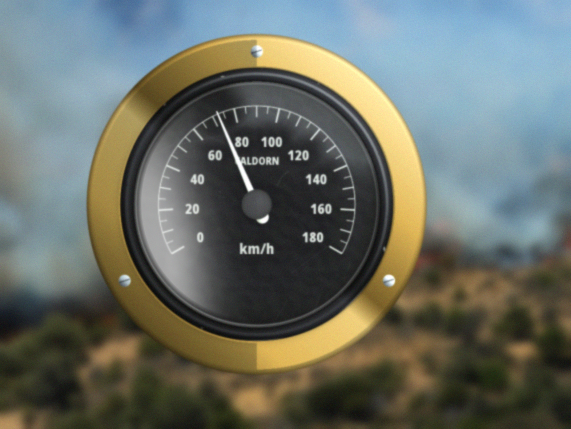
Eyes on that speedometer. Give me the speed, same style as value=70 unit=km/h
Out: value=72.5 unit=km/h
